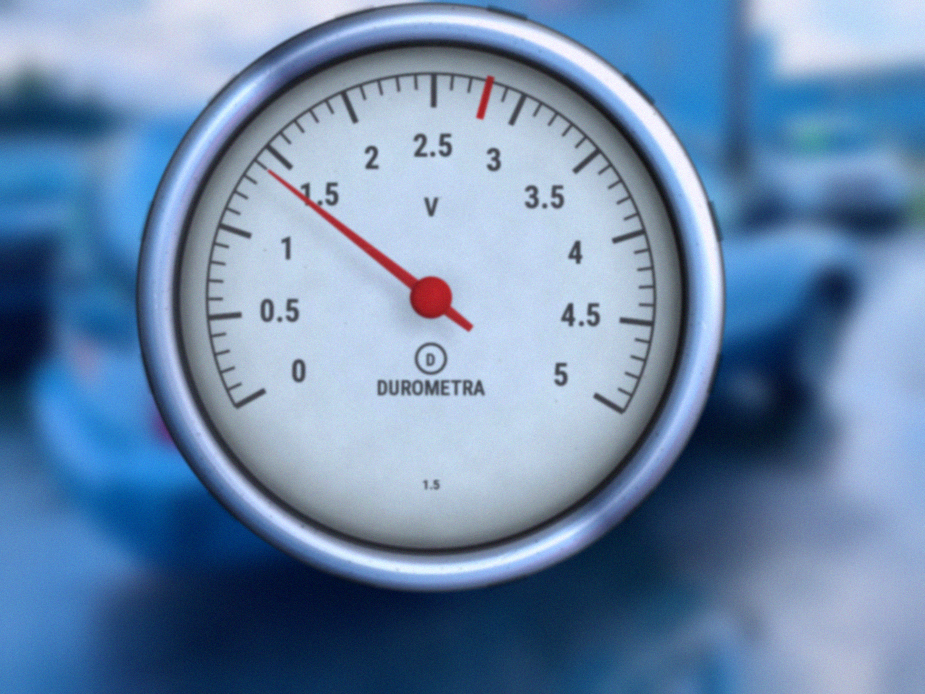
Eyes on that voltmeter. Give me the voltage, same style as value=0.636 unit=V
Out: value=1.4 unit=V
